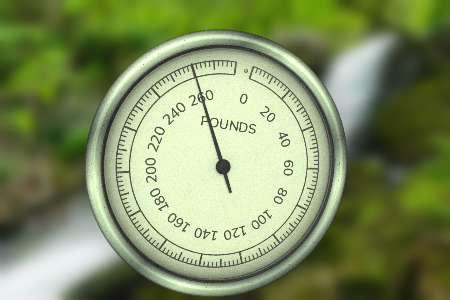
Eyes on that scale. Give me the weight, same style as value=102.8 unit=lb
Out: value=260 unit=lb
